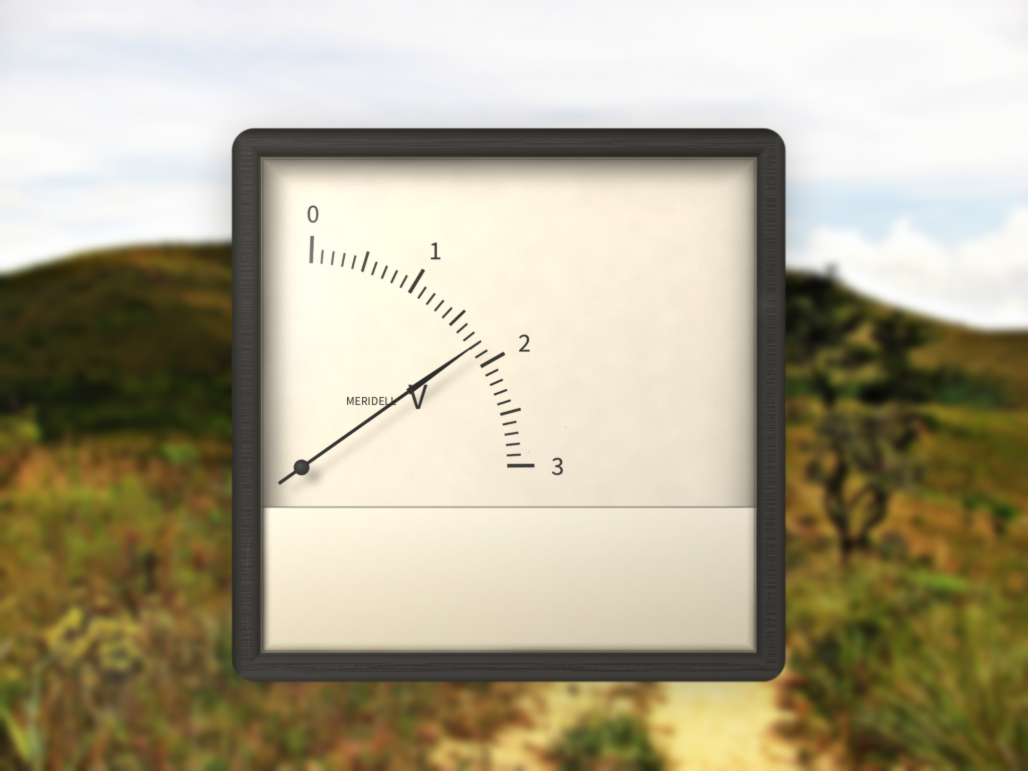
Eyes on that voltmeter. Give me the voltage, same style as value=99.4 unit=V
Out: value=1.8 unit=V
